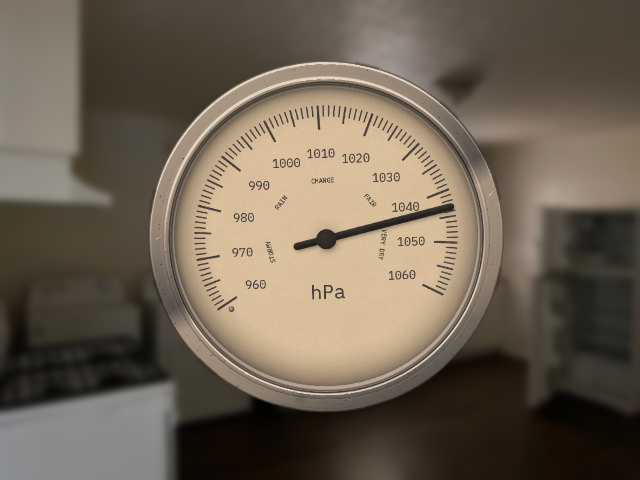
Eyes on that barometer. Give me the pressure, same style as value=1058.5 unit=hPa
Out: value=1043 unit=hPa
